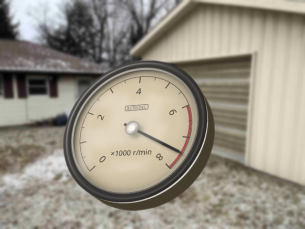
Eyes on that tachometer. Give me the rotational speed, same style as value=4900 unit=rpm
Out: value=7500 unit=rpm
